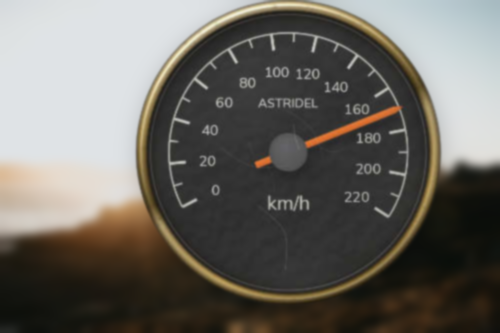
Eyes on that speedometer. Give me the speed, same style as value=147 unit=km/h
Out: value=170 unit=km/h
